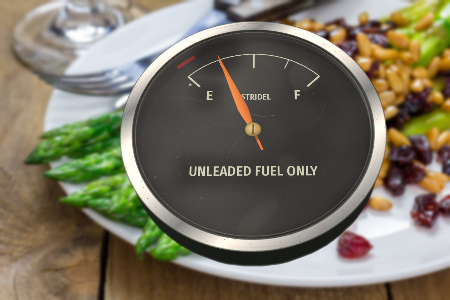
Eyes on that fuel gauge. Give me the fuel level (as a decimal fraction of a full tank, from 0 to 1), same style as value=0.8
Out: value=0.25
